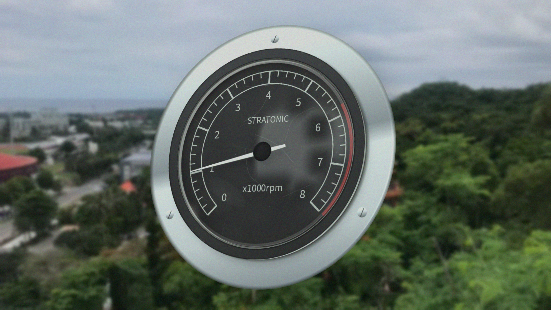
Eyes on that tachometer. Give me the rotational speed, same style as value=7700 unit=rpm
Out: value=1000 unit=rpm
